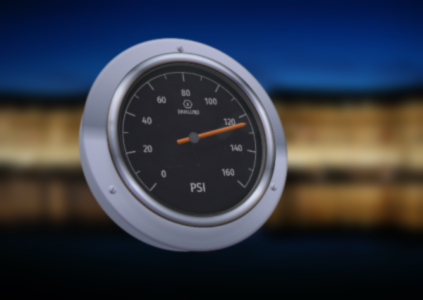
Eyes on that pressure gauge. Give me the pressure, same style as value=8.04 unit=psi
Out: value=125 unit=psi
